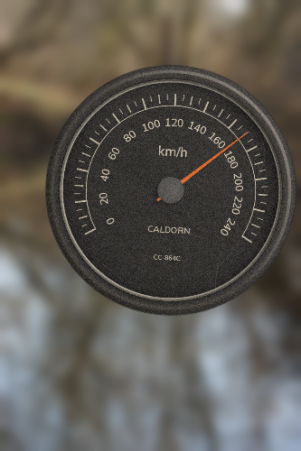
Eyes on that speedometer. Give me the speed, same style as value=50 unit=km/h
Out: value=170 unit=km/h
